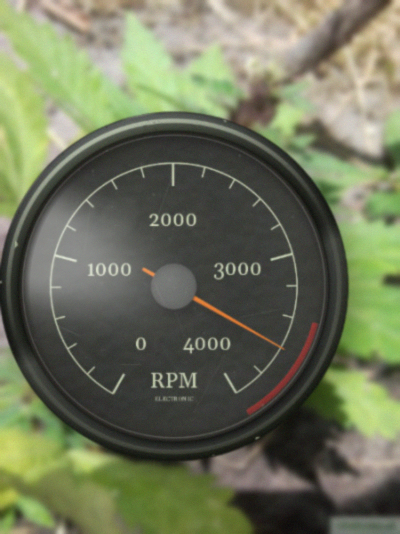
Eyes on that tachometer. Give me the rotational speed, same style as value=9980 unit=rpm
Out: value=3600 unit=rpm
